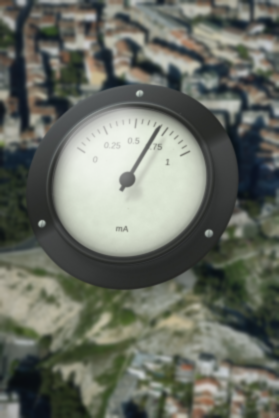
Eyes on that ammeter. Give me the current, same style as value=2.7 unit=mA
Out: value=0.7 unit=mA
